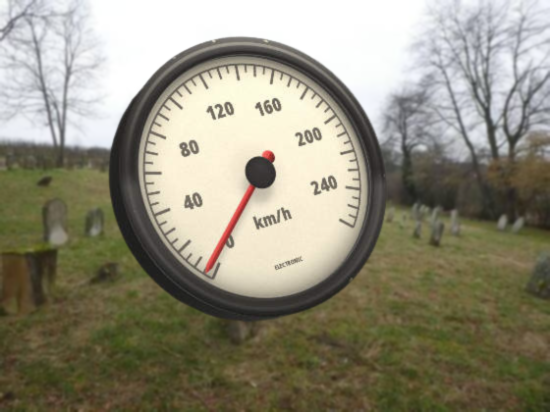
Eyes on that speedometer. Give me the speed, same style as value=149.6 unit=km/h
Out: value=5 unit=km/h
